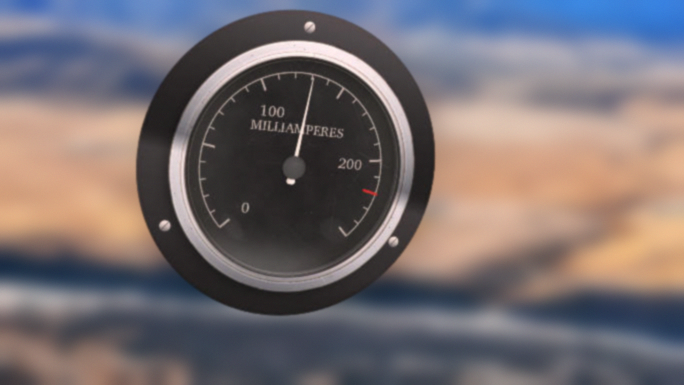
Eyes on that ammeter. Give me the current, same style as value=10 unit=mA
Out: value=130 unit=mA
